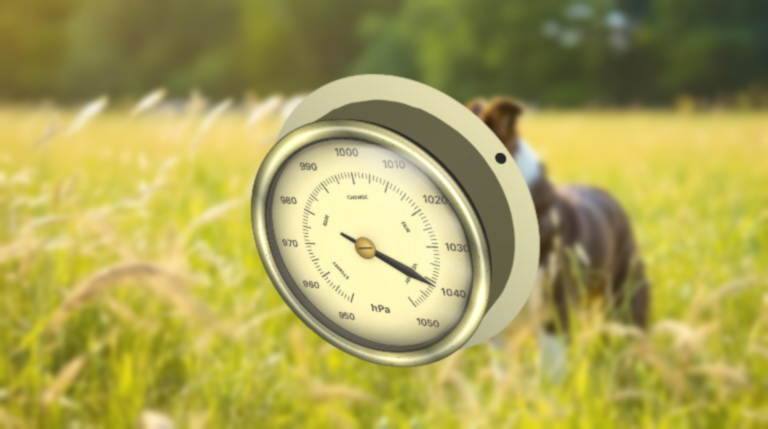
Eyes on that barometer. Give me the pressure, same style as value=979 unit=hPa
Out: value=1040 unit=hPa
